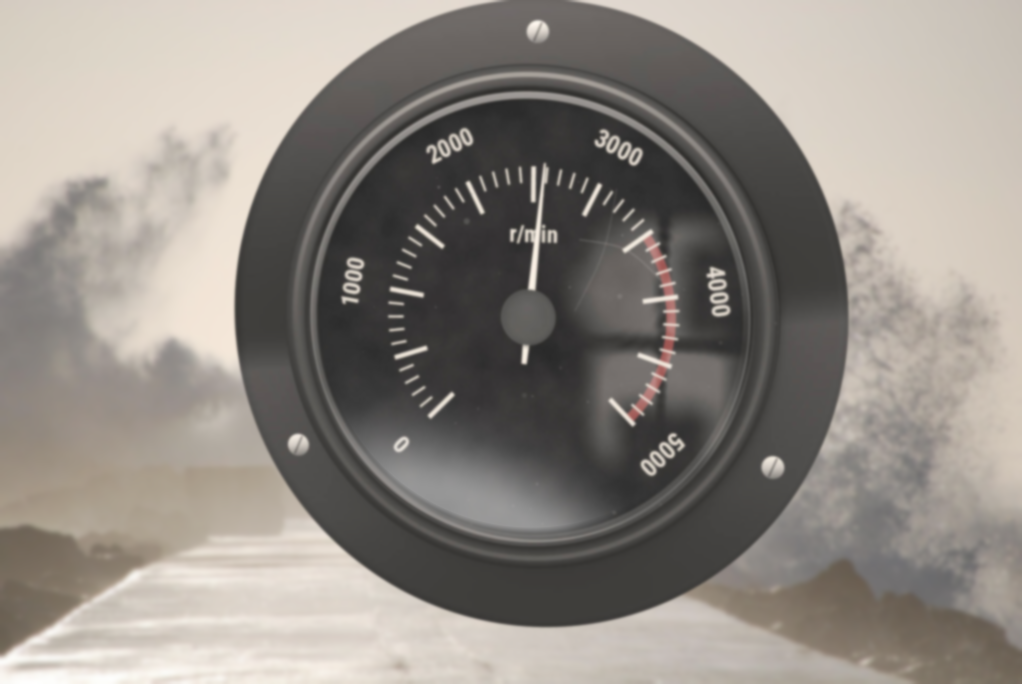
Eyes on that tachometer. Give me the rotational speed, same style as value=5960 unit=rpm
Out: value=2600 unit=rpm
